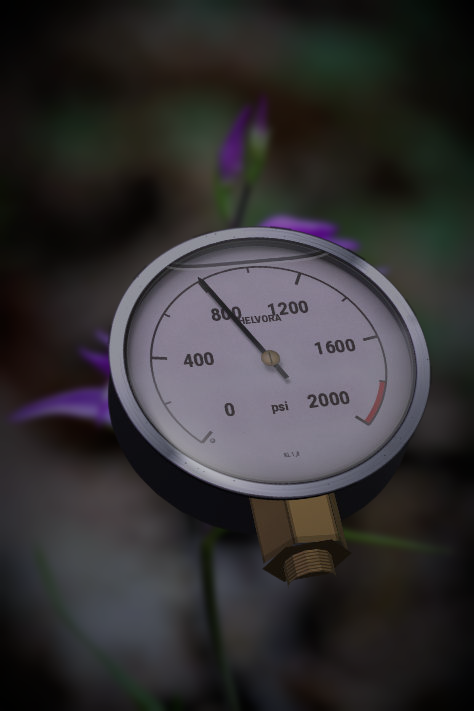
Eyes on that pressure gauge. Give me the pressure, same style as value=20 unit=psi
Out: value=800 unit=psi
